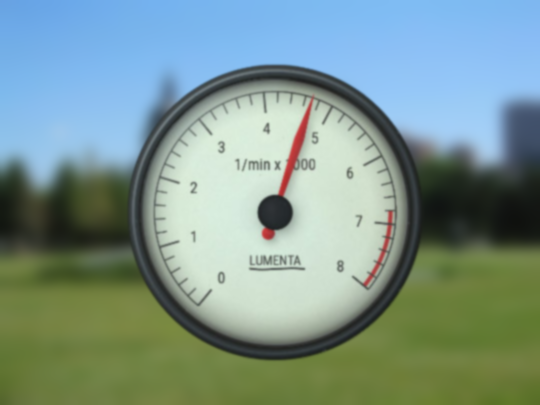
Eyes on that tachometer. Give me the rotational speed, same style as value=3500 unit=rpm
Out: value=4700 unit=rpm
